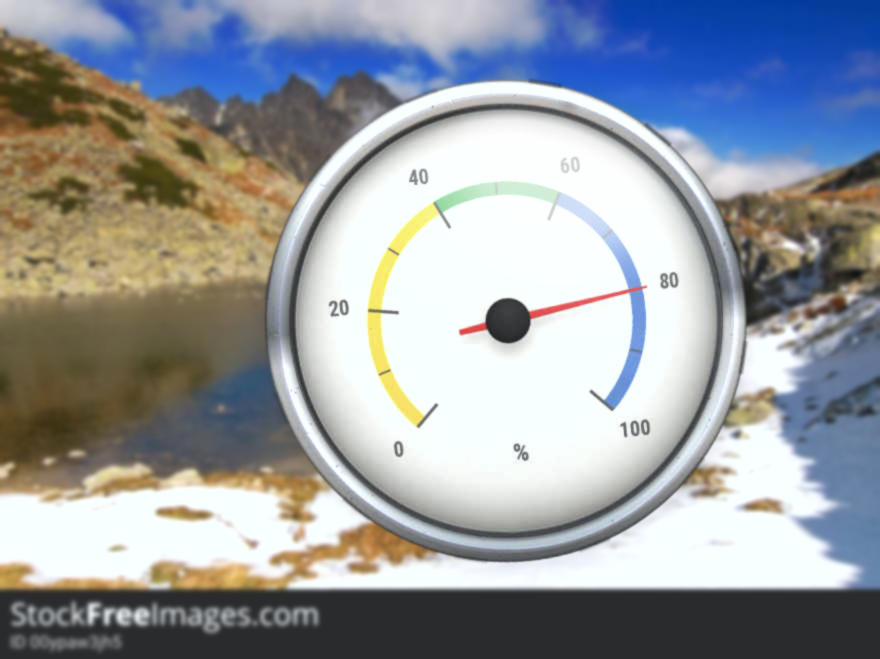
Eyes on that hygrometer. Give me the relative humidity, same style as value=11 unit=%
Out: value=80 unit=%
